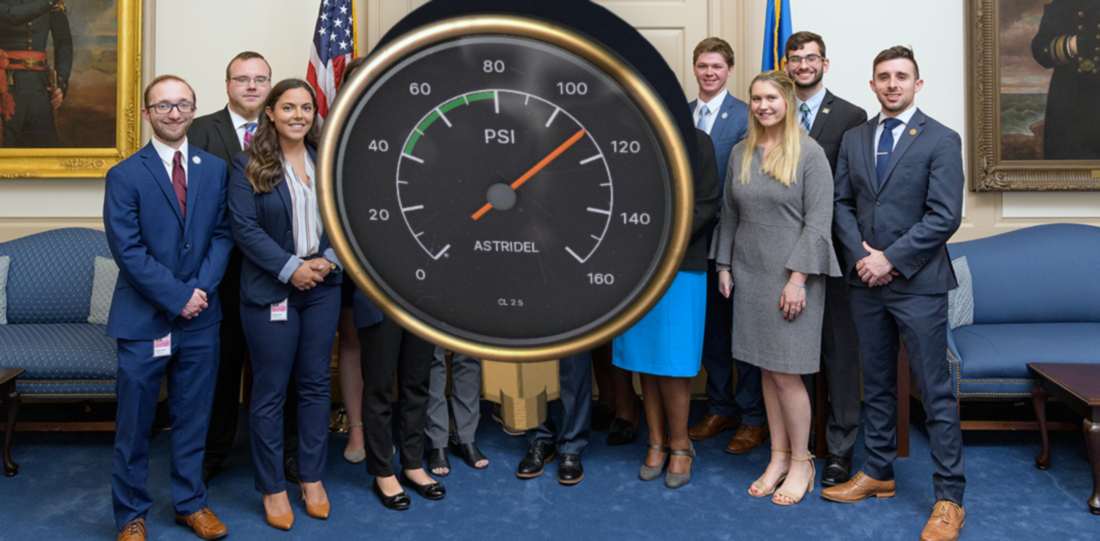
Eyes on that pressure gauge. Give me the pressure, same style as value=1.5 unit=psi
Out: value=110 unit=psi
